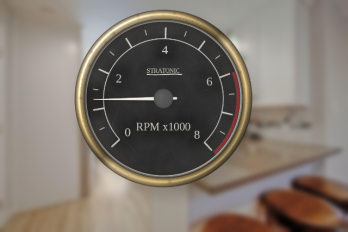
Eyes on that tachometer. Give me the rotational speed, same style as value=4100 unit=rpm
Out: value=1250 unit=rpm
